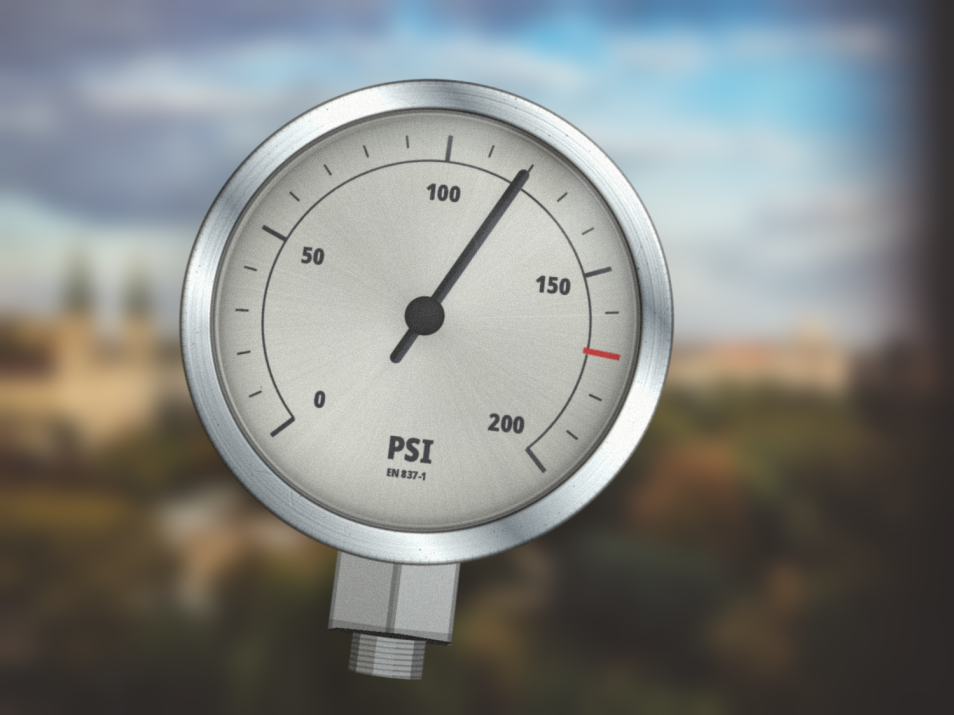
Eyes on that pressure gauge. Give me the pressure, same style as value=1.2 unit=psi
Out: value=120 unit=psi
